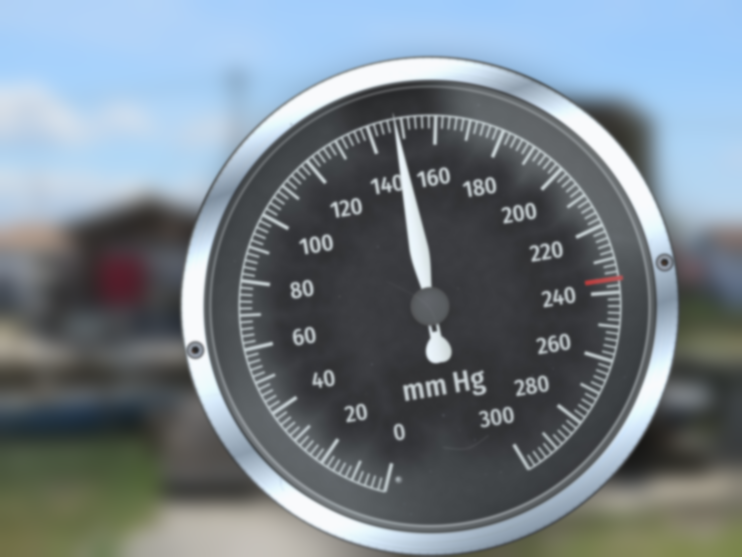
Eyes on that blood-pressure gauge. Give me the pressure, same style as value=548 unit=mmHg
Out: value=148 unit=mmHg
